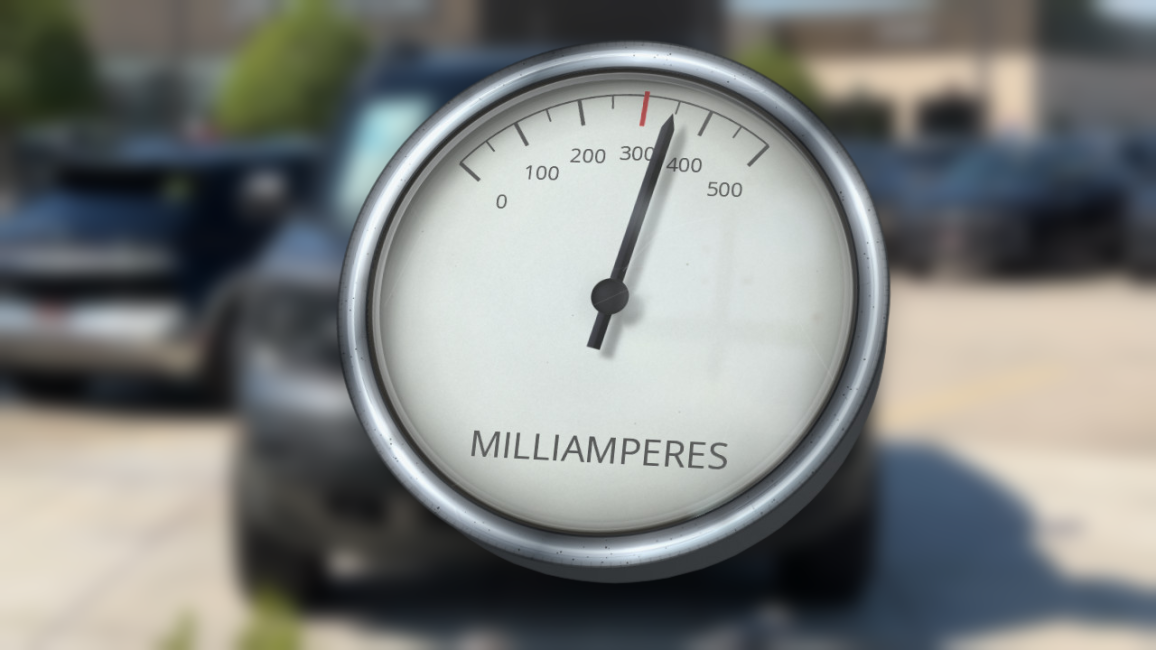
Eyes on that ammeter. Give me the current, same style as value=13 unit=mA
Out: value=350 unit=mA
